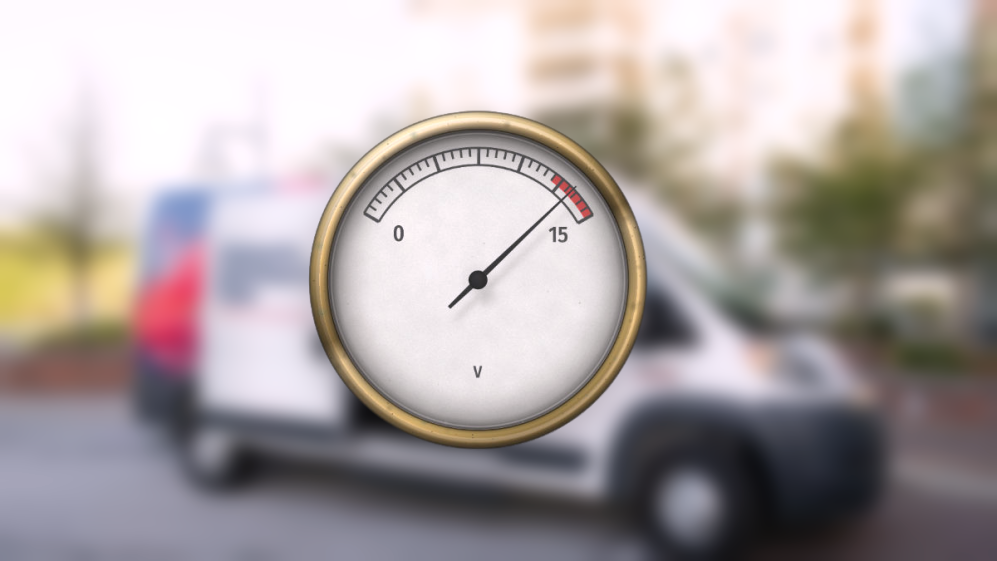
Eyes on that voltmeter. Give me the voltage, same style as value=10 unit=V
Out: value=13.25 unit=V
